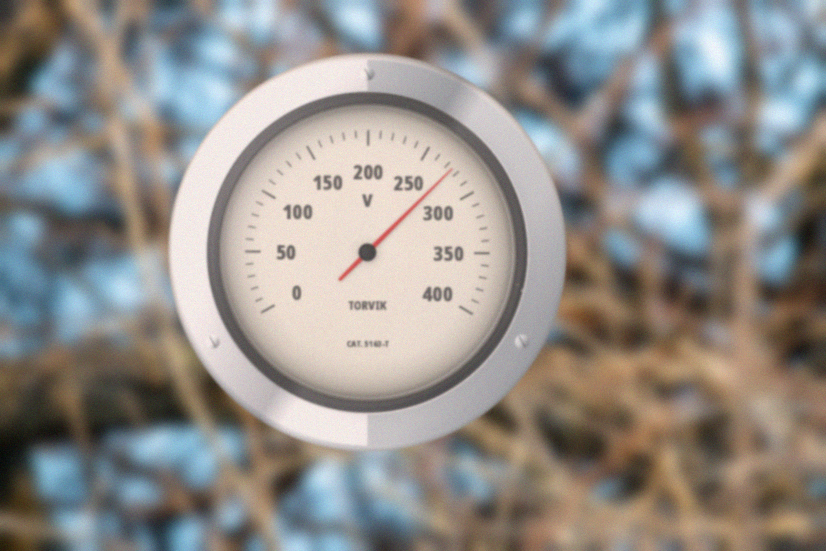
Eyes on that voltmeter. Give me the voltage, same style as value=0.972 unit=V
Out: value=275 unit=V
